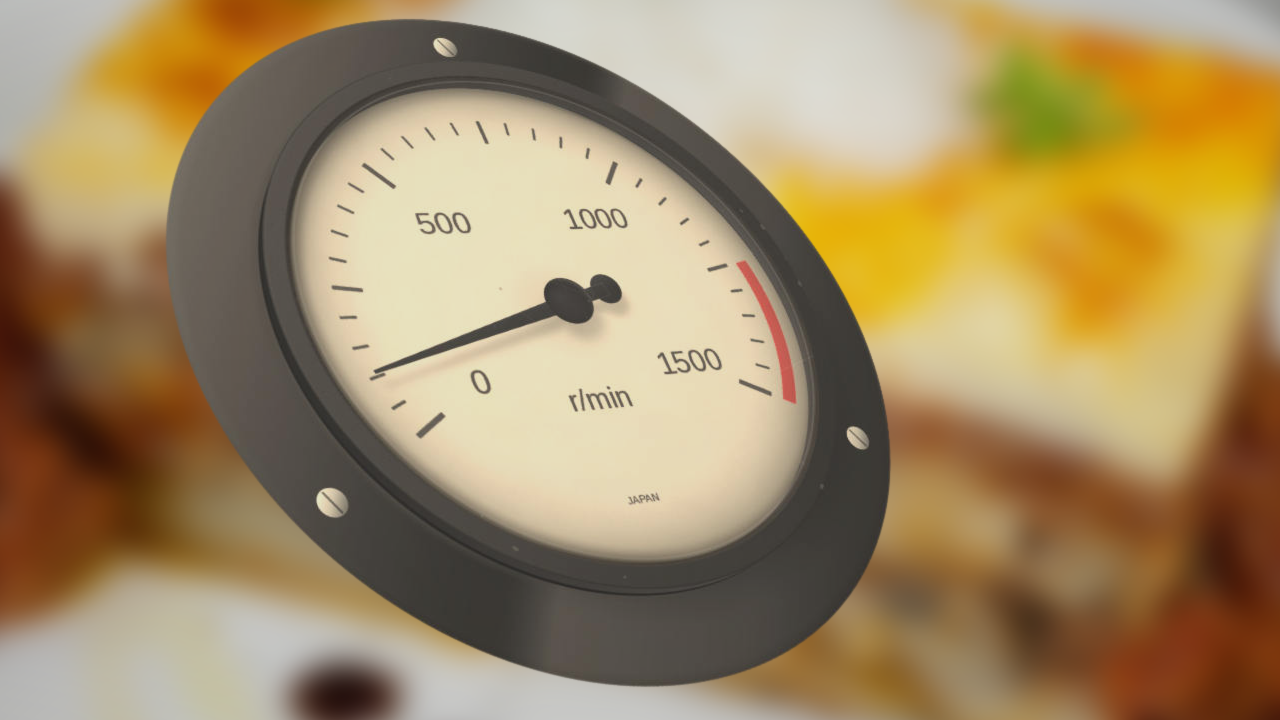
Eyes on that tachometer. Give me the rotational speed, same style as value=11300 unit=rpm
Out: value=100 unit=rpm
